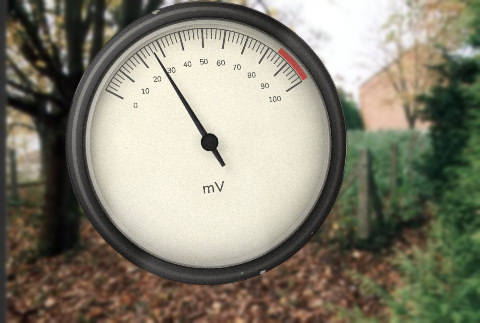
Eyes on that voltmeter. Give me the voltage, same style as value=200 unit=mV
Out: value=26 unit=mV
